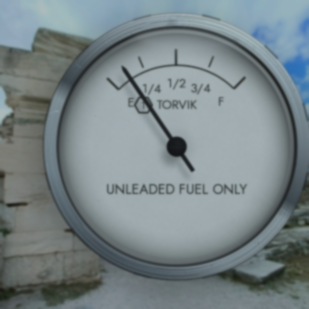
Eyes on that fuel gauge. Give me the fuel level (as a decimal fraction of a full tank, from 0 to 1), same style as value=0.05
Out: value=0.125
